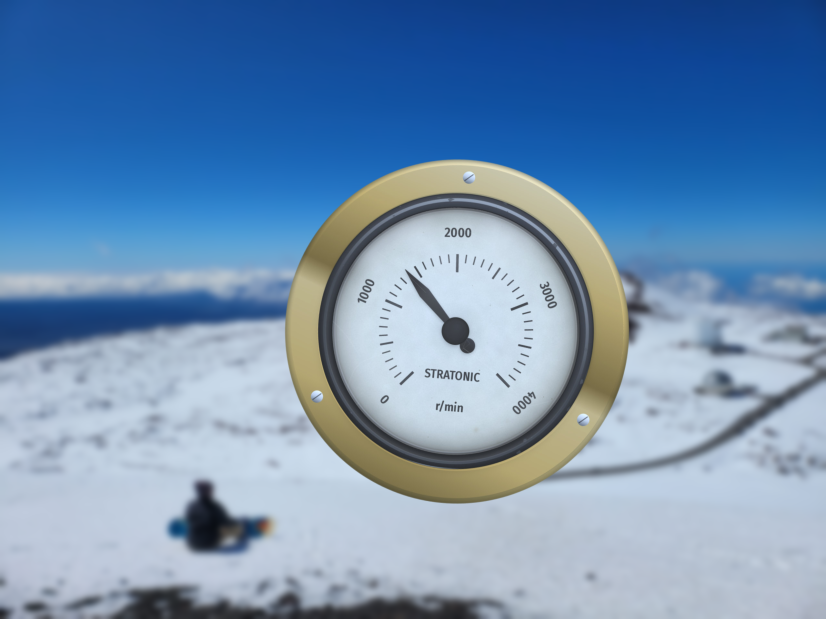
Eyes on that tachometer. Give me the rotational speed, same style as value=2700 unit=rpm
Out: value=1400 unit=rpm
